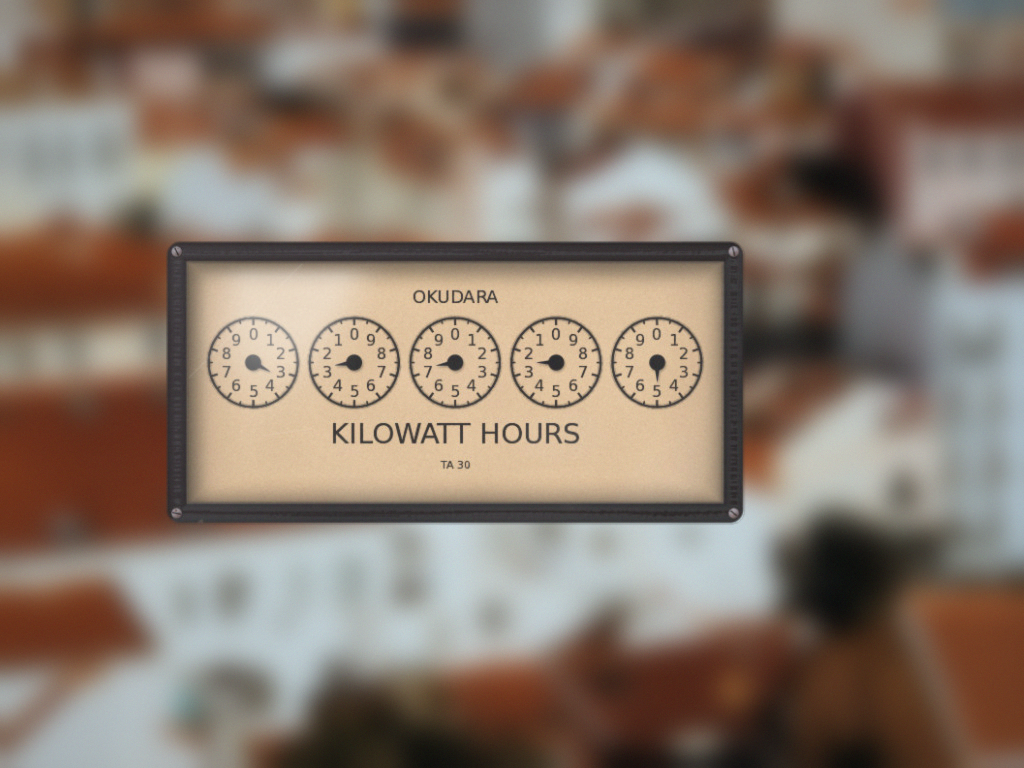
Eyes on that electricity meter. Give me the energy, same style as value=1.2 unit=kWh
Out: value=32725 unit=kWh
